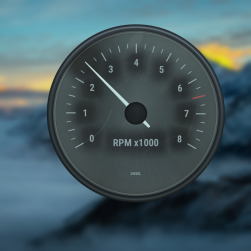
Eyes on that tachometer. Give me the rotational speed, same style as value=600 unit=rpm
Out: value=2500 unit=rpm
